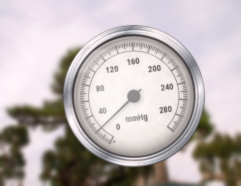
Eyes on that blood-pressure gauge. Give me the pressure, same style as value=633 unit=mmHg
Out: value=20 unit=mmHg
